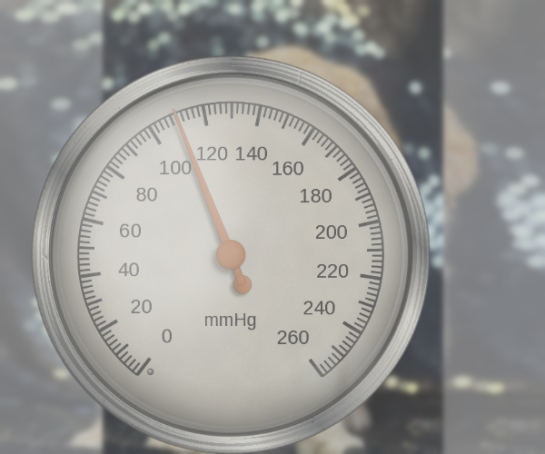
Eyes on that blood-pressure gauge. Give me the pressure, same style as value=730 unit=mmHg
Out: value=110 unit=mmHg
